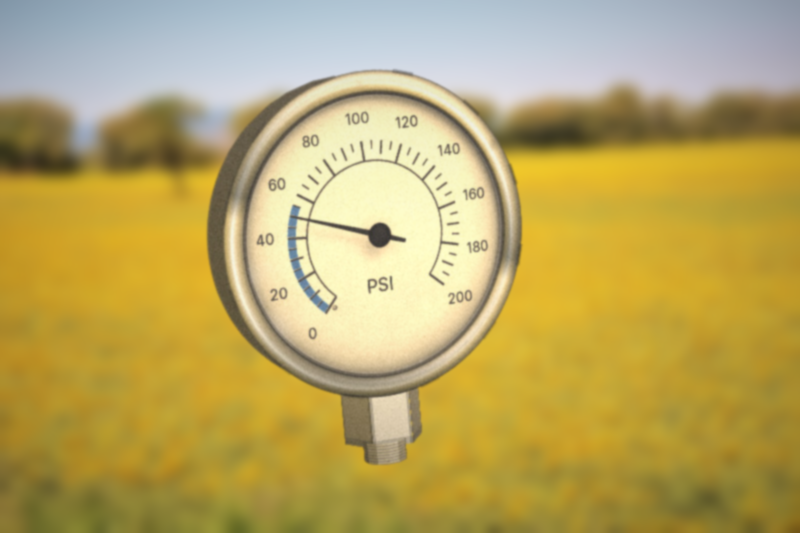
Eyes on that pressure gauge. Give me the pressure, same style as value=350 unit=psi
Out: value=50 unit=psi
